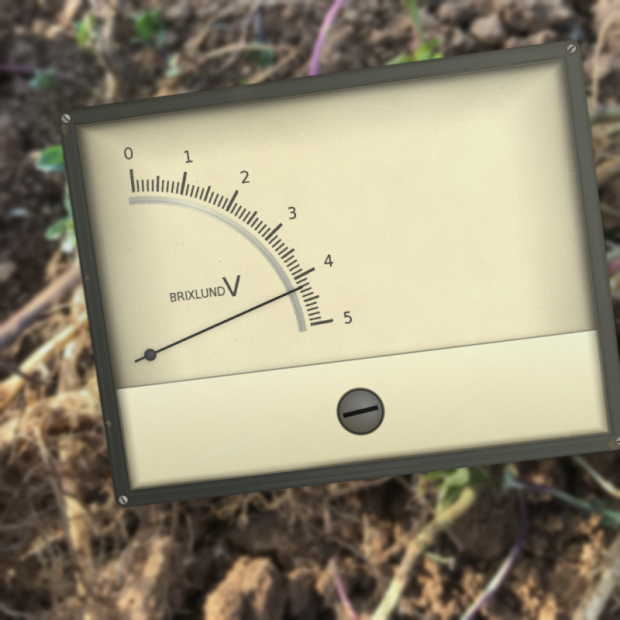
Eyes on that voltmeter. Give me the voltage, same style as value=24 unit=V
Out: value=4.2 unit=V
